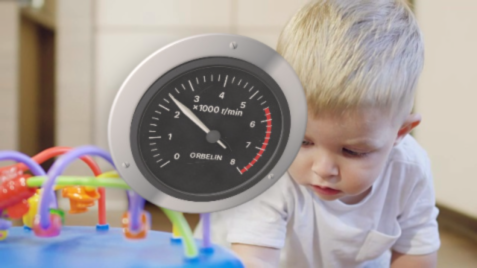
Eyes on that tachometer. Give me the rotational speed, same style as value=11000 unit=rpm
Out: value=2400 unit=rpm
